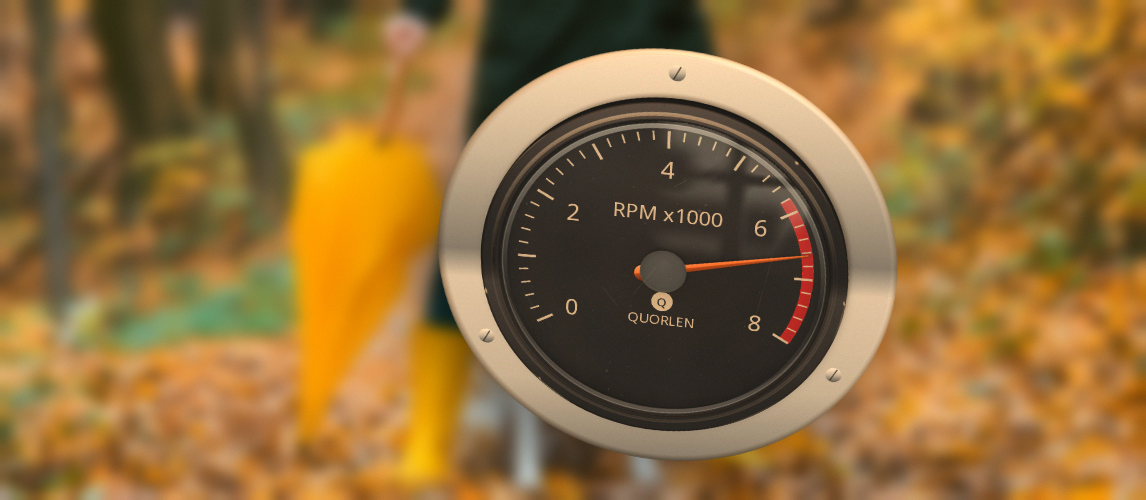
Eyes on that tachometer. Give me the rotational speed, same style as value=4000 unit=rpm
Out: value=6600 unit=rpm
